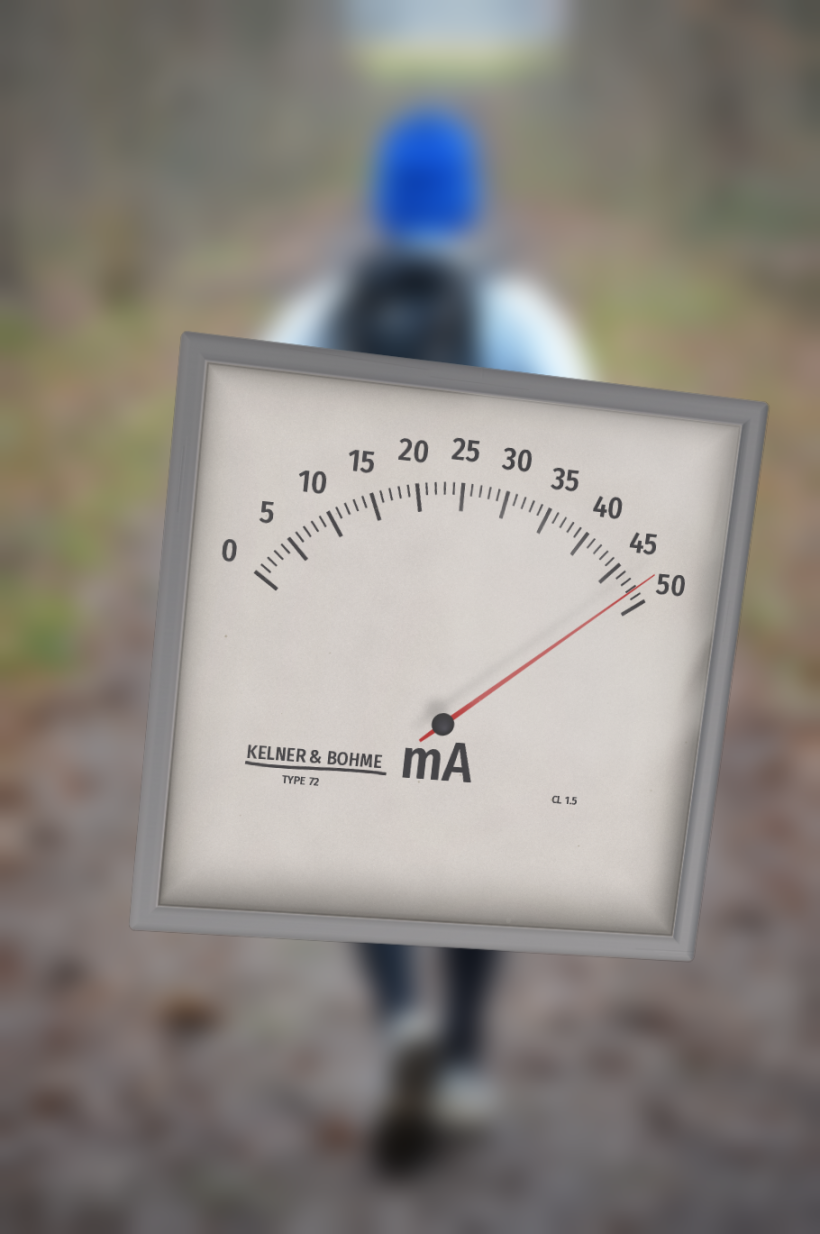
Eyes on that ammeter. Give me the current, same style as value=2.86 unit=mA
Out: value=48 unit=mA
